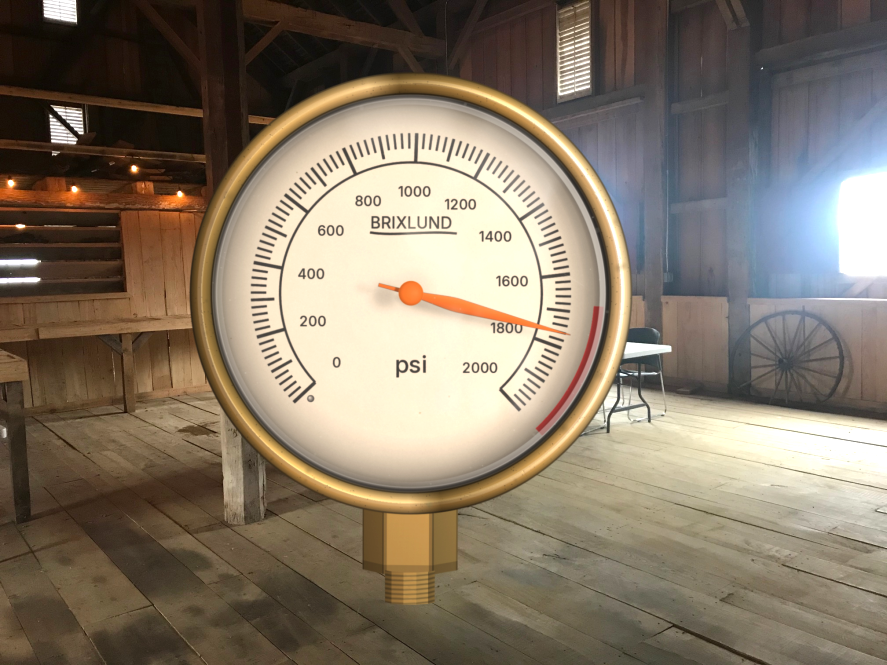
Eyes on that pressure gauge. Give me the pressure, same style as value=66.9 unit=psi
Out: value=1760 unit=psi
